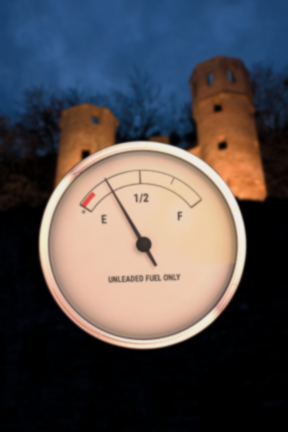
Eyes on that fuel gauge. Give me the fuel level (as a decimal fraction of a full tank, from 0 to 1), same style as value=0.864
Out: value=0.25
